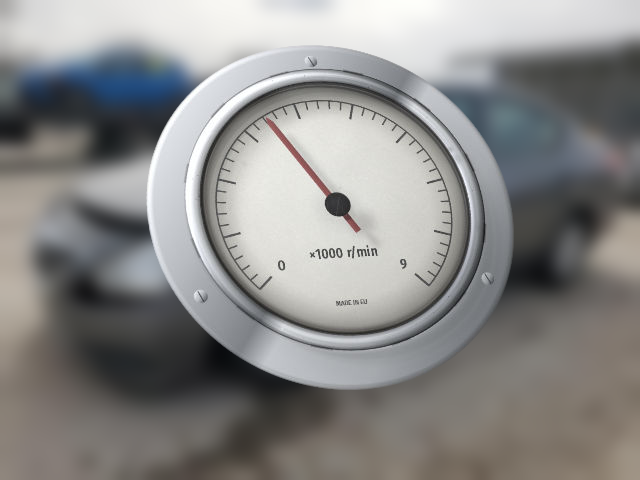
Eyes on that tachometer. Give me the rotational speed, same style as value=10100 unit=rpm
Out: value=3400 unit=rpm
